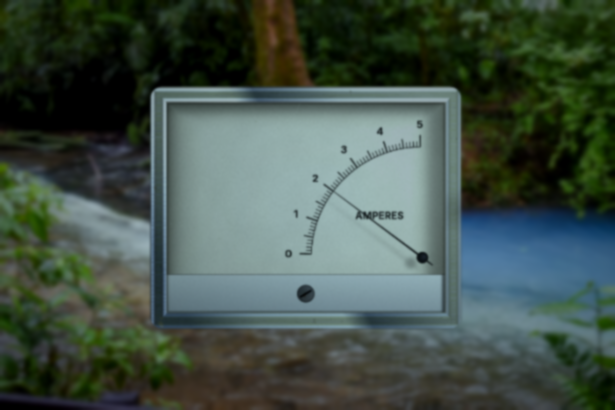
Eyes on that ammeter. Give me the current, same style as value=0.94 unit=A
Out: value=2 unit=A
